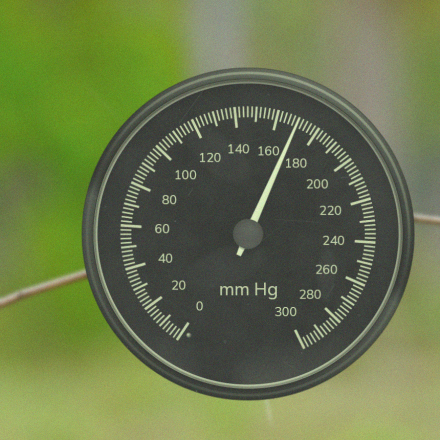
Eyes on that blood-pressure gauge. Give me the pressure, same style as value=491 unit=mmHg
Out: value=170 unit=mmHg
